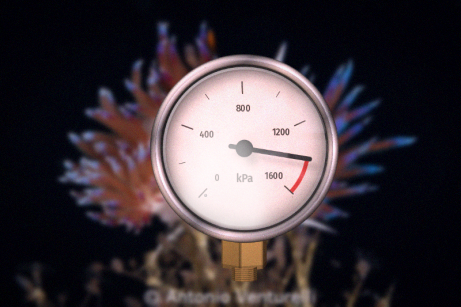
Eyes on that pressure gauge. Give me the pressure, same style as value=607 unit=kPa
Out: value=1400 unit=kPa
